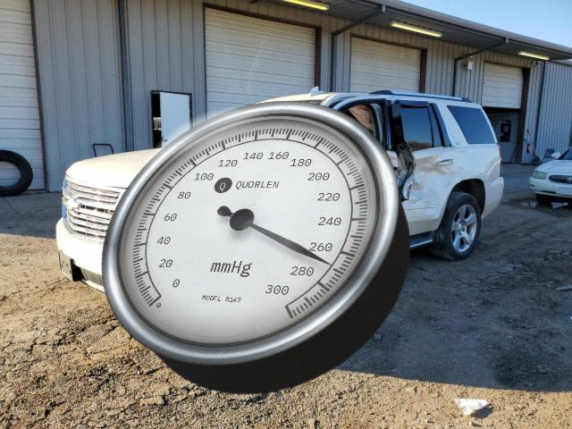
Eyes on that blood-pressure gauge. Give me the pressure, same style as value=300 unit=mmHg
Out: value=270 unit=mmHg
